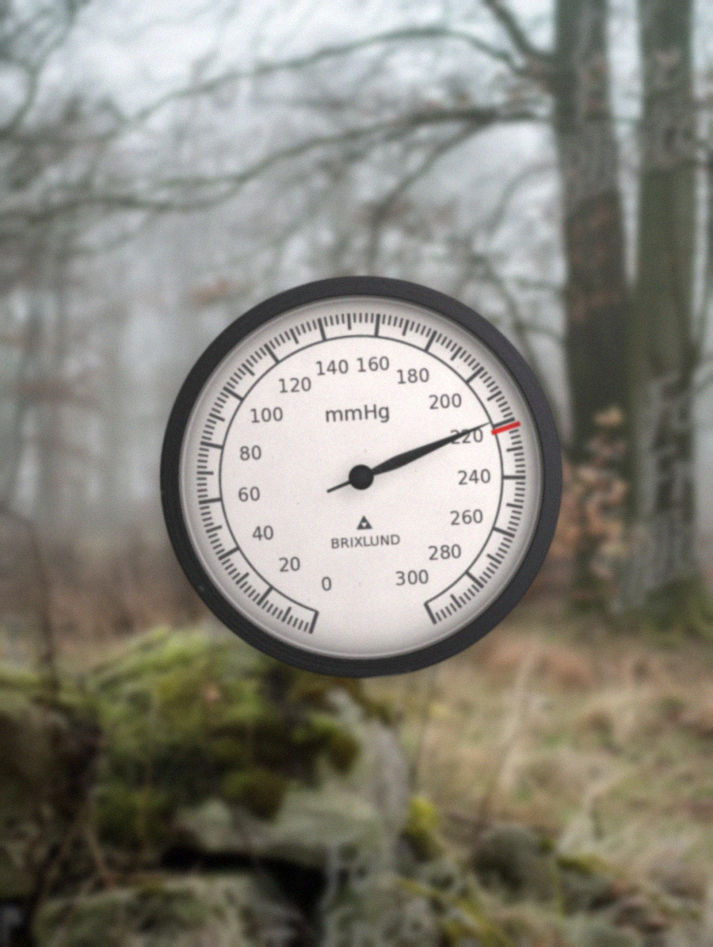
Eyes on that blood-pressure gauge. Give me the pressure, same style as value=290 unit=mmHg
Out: value=218 unit=mmHg
